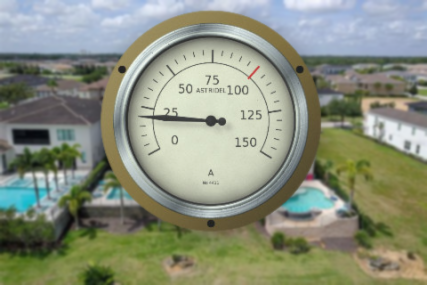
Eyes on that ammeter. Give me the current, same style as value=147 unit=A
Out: value=20 unit=A
